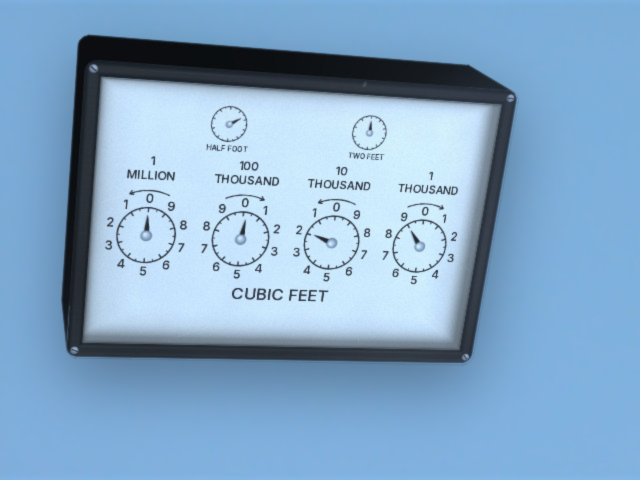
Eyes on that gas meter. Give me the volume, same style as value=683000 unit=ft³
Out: value=1900 unit=ft³
